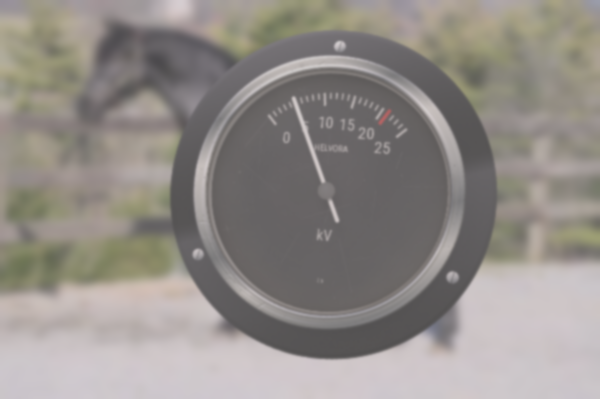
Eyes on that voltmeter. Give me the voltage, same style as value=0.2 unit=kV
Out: value=5 unit=kV
